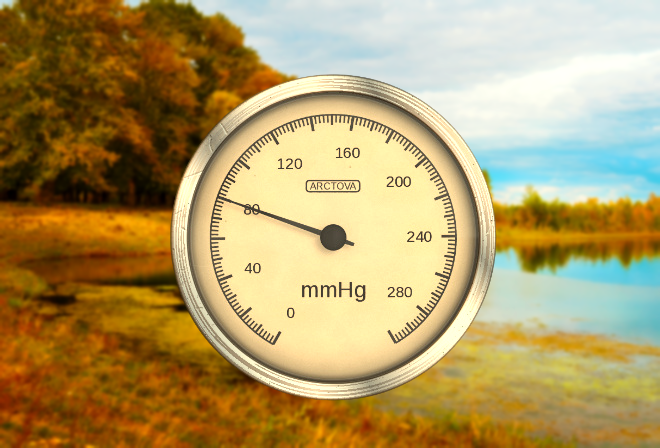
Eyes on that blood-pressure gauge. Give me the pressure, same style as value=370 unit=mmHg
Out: value=80 unit=mmHg
